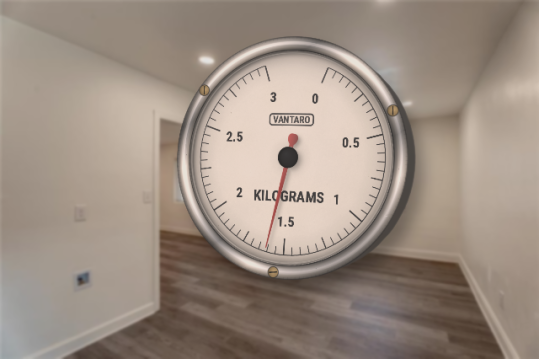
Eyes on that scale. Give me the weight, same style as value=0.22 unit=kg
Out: value=1.6 unit=kg
